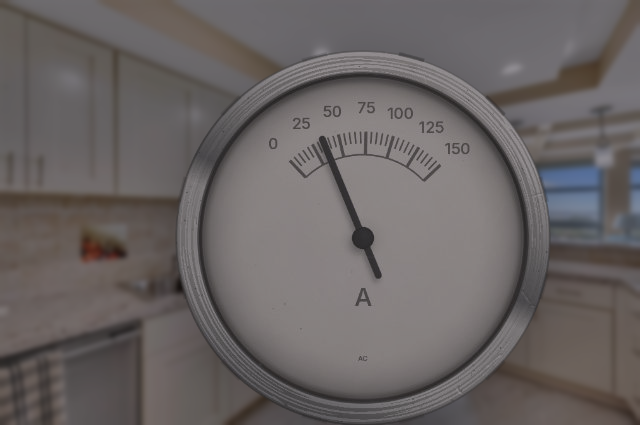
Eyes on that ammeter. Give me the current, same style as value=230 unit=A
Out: value=35 unit=A
